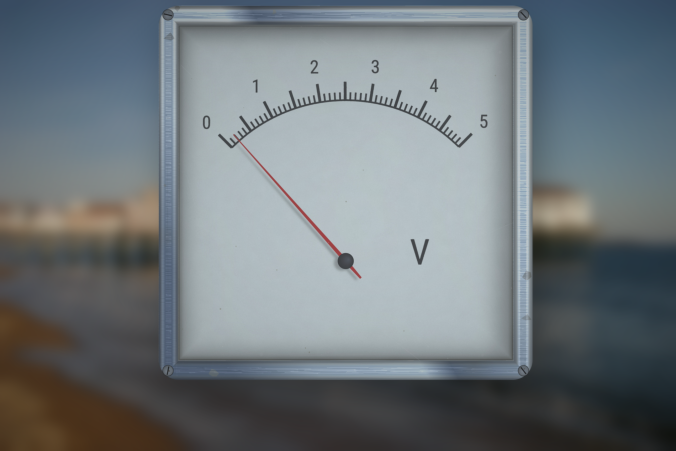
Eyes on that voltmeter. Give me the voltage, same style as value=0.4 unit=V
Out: value=0.2 unit=V
